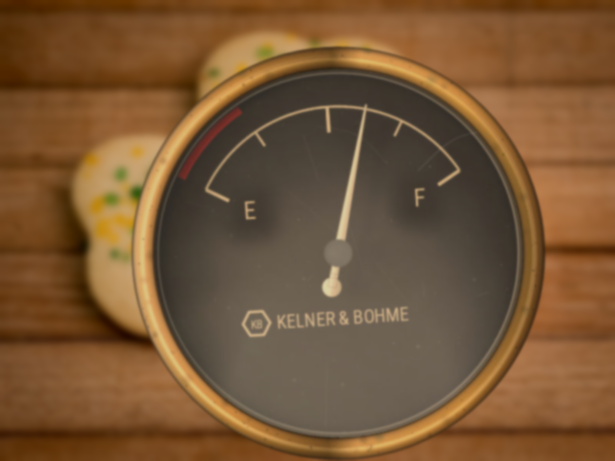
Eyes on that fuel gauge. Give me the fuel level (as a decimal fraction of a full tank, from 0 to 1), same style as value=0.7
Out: value=0.625
